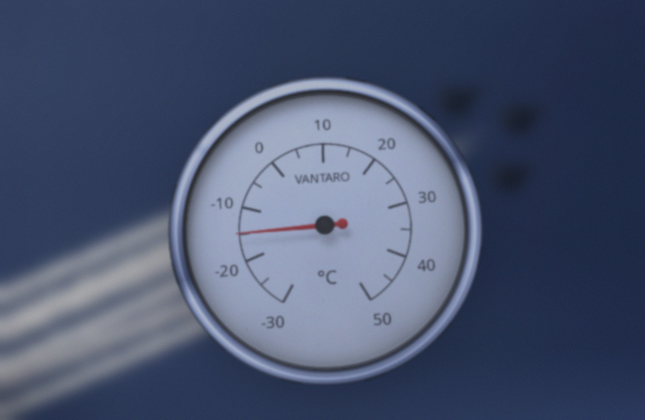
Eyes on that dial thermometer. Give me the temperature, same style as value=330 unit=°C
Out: value=-15 unit=°C
